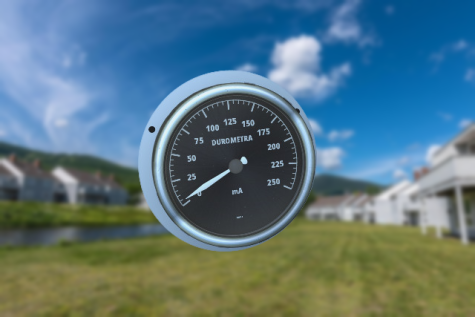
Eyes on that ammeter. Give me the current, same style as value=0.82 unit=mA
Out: value=5 unit=mA
